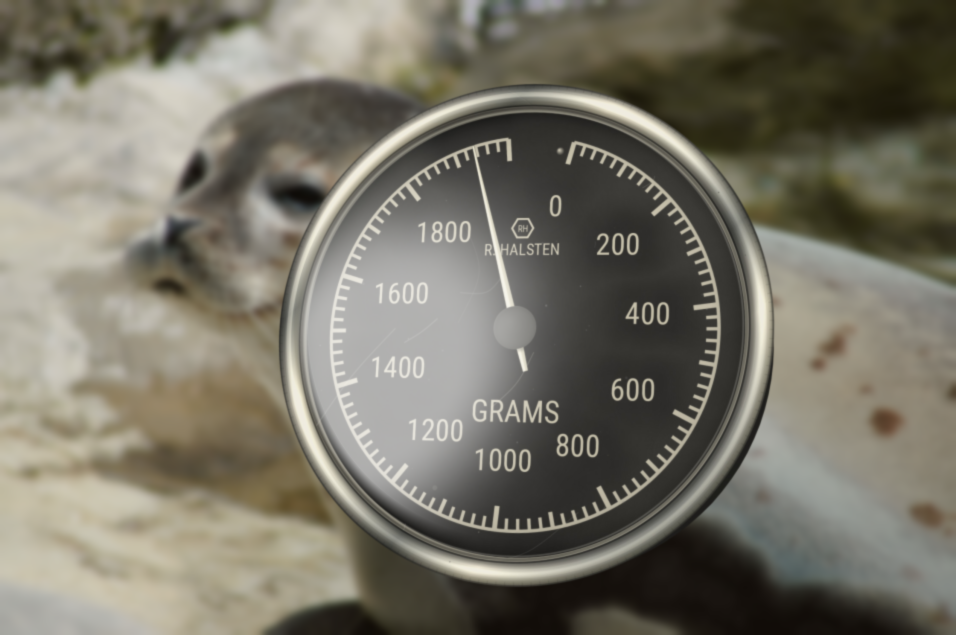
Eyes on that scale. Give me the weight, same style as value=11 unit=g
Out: value=1940 unit=g
